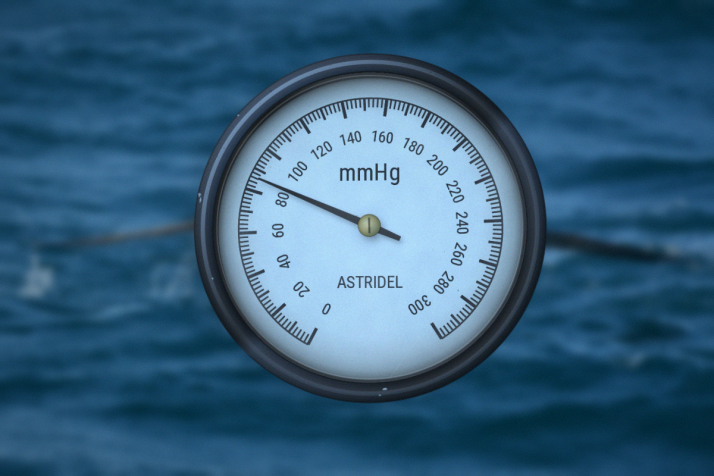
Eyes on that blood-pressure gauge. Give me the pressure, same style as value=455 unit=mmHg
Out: value=86 unit=mmHg
